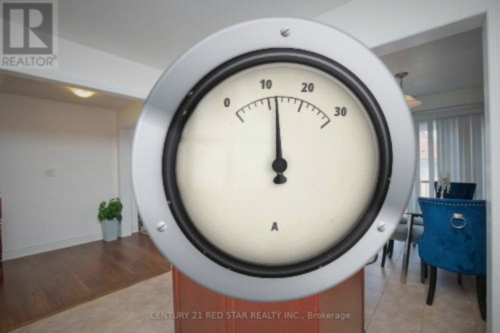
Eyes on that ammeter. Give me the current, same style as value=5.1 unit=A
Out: value=12 unit=A
